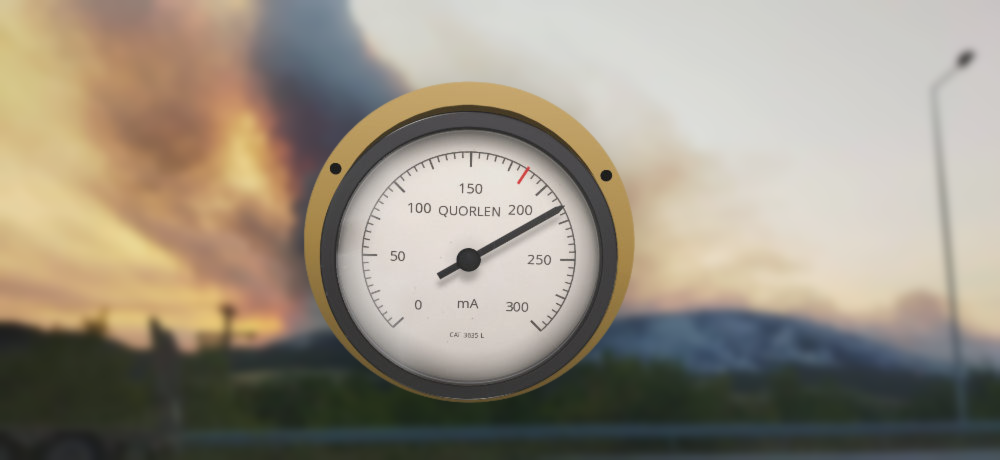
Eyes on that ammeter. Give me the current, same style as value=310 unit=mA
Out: value=215 unit=mA
